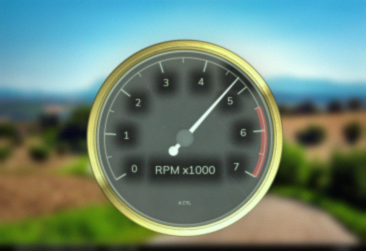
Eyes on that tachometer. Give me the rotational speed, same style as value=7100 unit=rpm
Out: value=4750 unit=rpm
